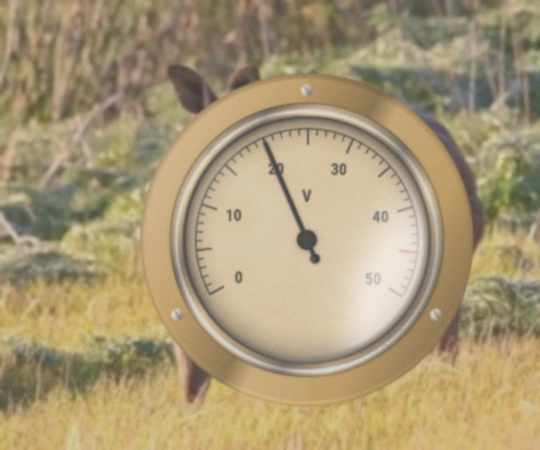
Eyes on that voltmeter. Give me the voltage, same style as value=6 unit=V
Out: value=20 unit=V
